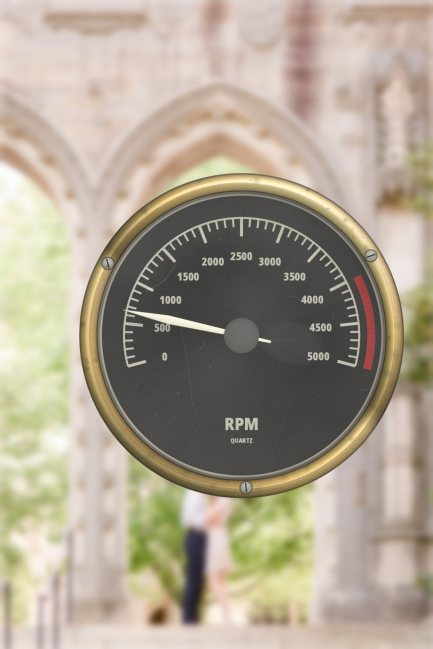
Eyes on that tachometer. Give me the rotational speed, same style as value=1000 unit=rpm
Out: value=650 unit=rpm
